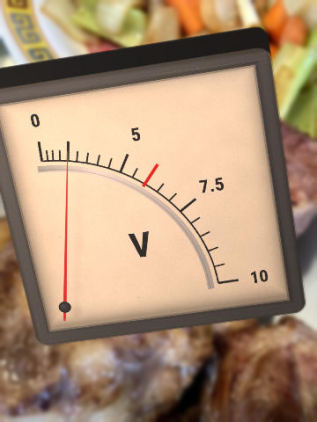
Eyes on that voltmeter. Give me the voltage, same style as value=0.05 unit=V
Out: value=2.5 unit=V
